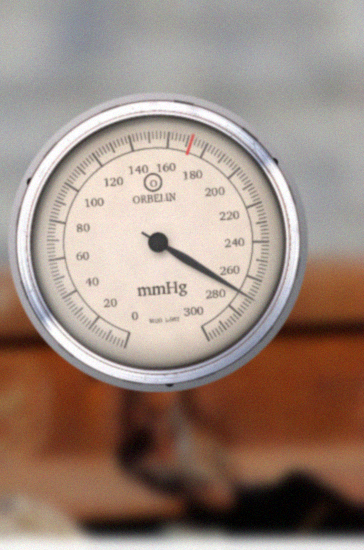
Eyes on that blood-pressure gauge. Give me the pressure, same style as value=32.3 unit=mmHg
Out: value=270 unit=mmHg
